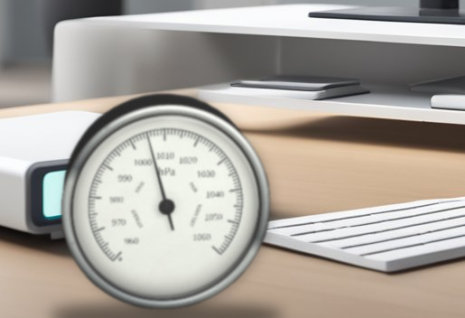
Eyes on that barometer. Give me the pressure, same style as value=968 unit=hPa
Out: value=1005 unit=hPa
